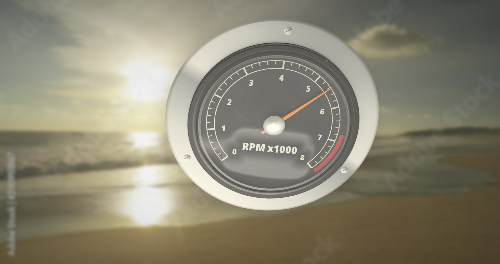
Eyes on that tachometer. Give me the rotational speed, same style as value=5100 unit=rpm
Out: value=5400 unit=rpm
